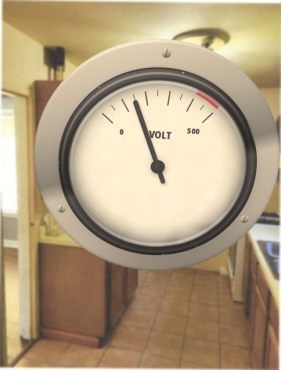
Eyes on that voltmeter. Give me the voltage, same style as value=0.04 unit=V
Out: value=150 unit=V
